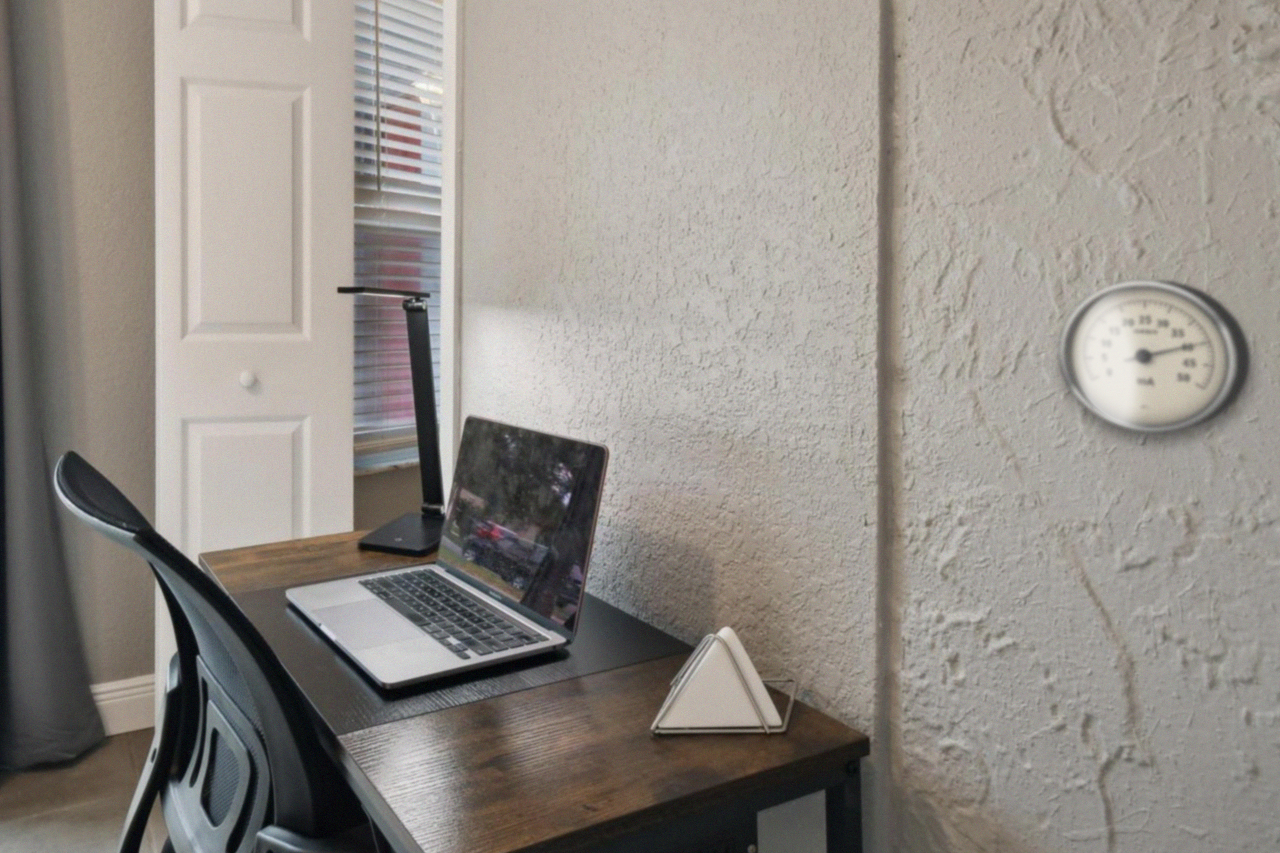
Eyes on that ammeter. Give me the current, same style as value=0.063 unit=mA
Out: value=40 unit=mA
